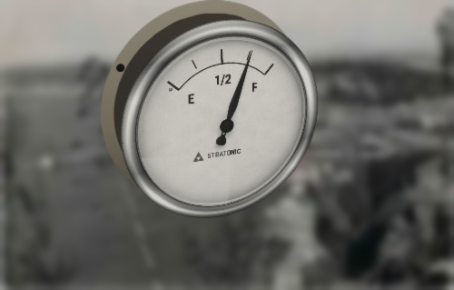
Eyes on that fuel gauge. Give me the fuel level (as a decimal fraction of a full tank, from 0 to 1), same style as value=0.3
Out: value=0.75
